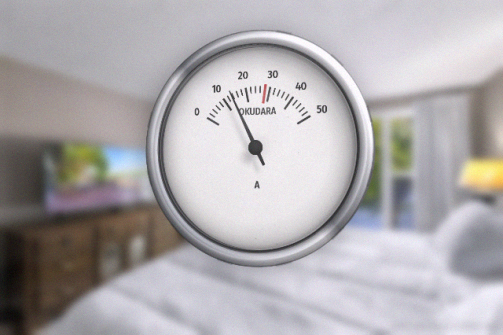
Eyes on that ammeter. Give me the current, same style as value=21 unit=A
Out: value=14 unit=A
